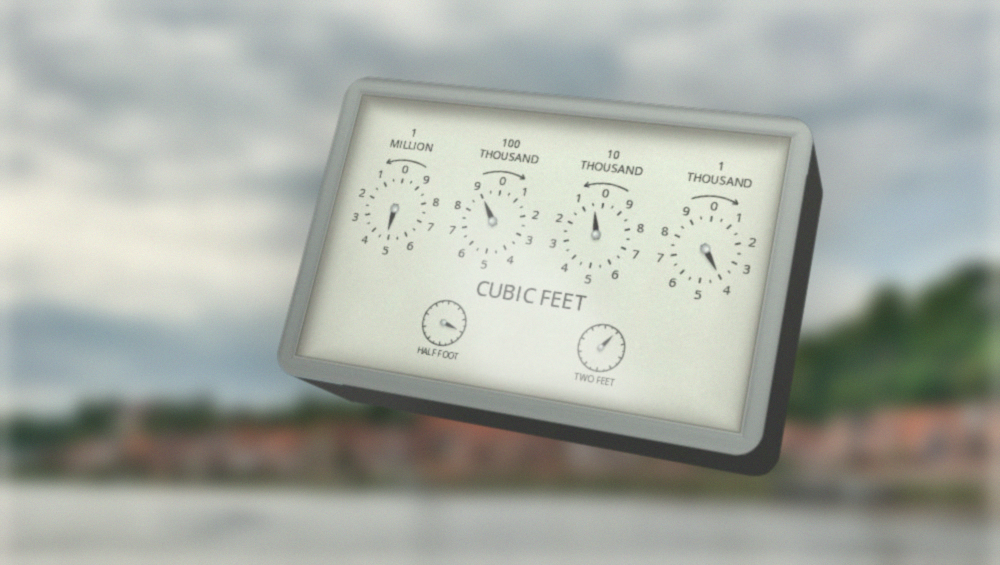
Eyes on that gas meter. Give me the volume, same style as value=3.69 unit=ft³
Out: value=490400 unit=ft³
